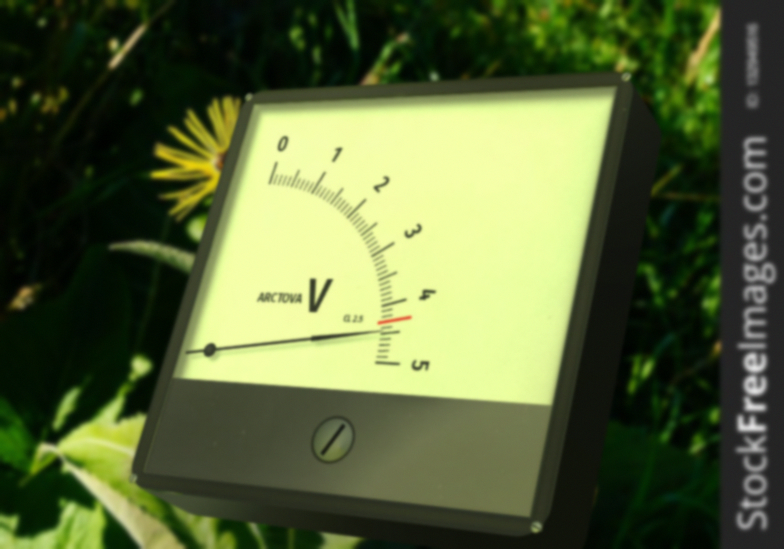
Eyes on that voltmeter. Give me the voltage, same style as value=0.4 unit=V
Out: value=4.5 unit=V
